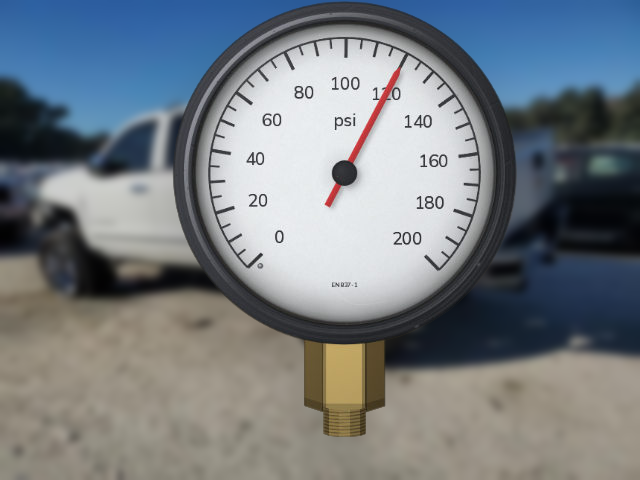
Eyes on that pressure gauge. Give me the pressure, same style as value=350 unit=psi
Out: value=120 unit=psi
